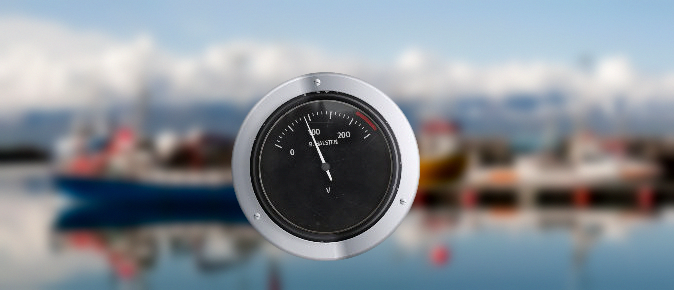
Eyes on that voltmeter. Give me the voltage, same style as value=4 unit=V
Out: value=90 unit=V
